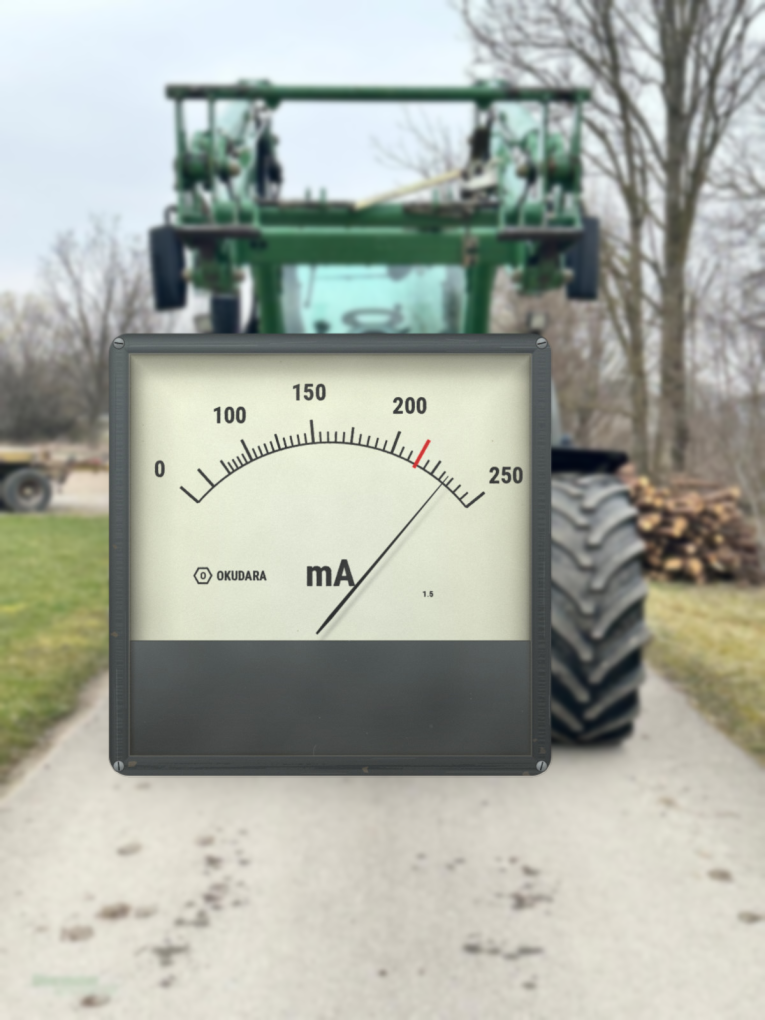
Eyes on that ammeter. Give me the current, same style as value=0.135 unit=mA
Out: value=232.5 unit=mA
